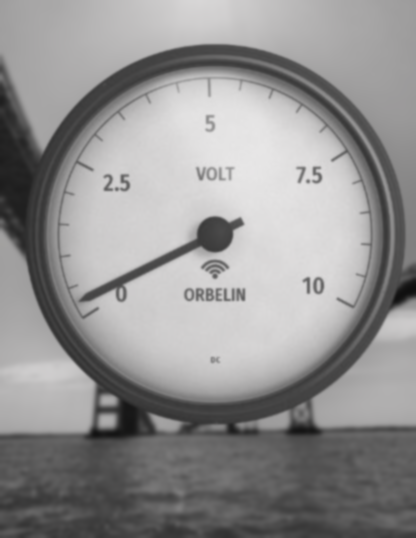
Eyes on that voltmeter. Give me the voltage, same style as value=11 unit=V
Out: value=0.25 unit=V
